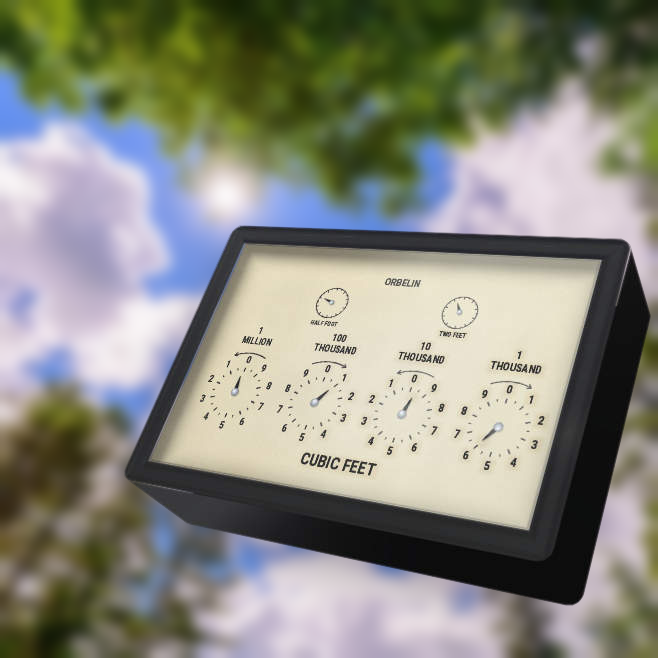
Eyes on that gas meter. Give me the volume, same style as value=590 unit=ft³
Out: value=9600 unit=ft³
